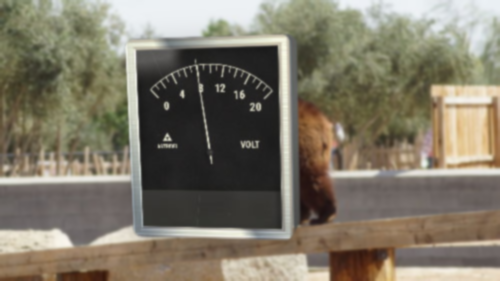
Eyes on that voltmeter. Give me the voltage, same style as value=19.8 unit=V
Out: value=8 unit=V
